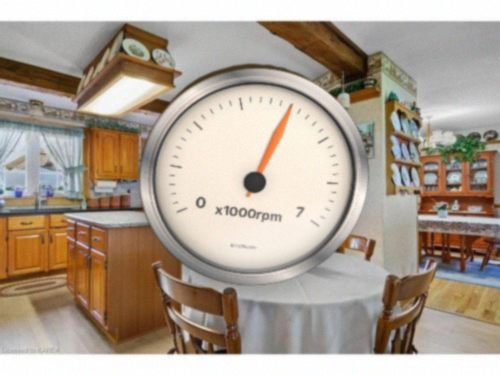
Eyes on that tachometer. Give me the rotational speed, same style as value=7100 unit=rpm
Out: value=4000 unit=rpm
